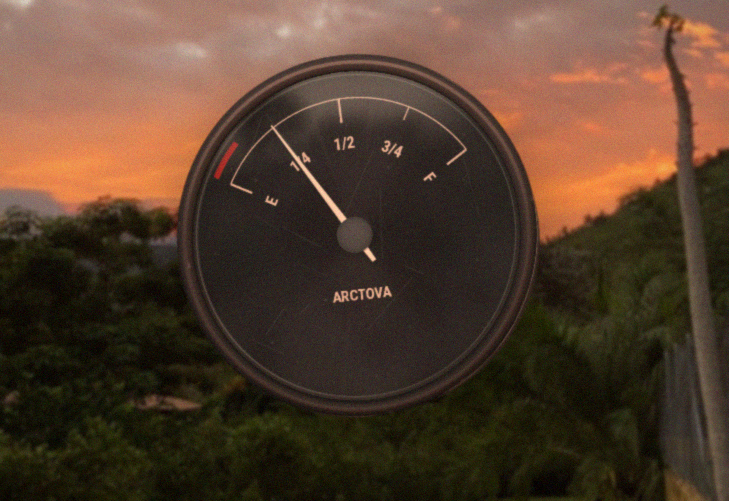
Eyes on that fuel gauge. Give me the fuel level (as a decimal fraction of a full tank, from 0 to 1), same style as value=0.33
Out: value=0.25
